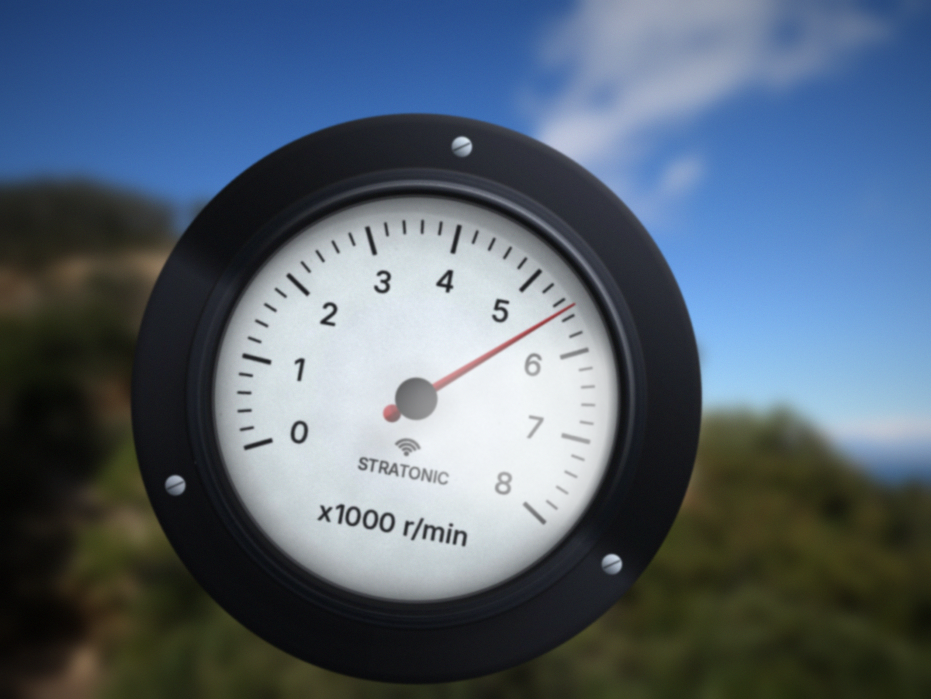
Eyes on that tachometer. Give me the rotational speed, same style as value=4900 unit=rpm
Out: value=5500 unit=rpm
